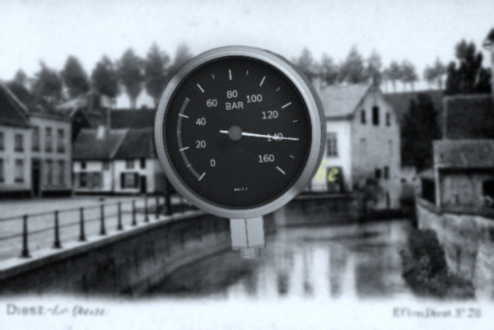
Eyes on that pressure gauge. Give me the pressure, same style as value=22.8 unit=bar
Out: value=140 unit=bar
